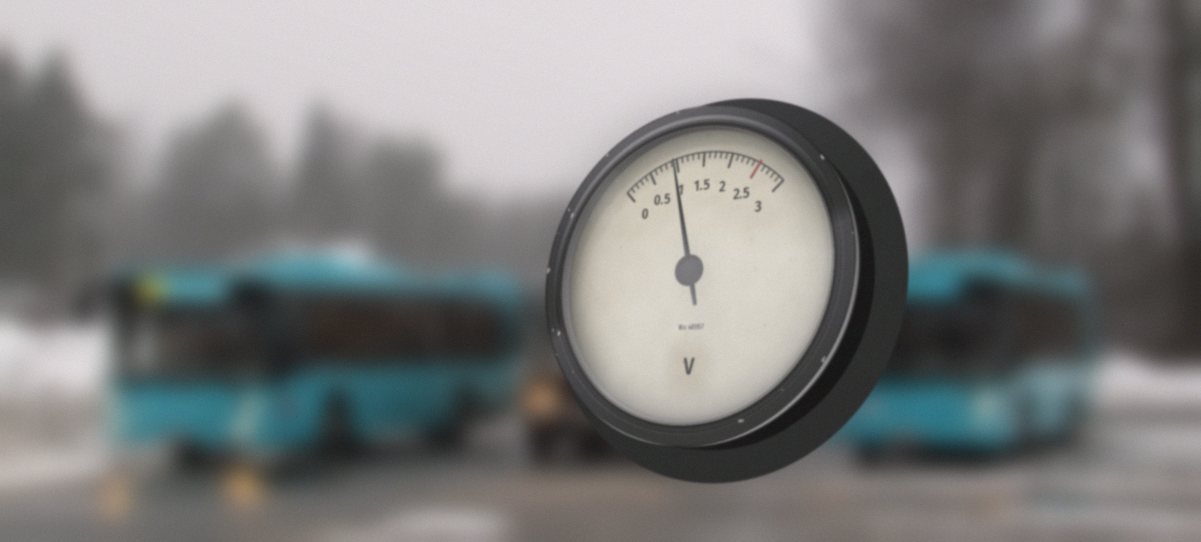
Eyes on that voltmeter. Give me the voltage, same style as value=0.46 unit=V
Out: value=1 unit=V
